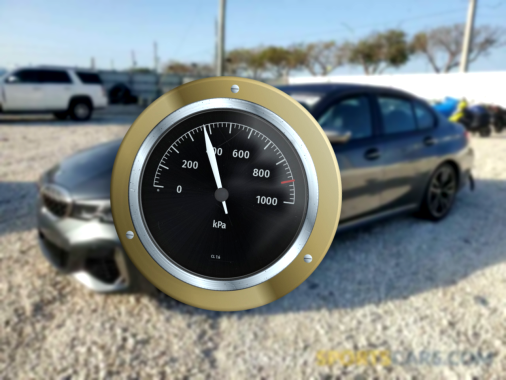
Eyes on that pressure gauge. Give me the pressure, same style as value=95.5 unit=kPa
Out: value=380 unit=kPa
